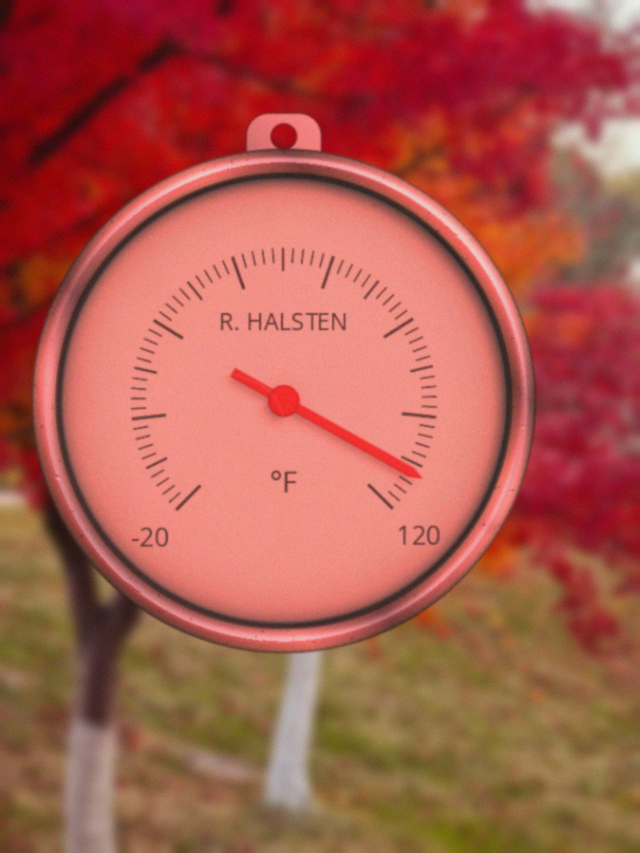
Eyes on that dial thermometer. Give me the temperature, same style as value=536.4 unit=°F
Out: value=112 unit=°F
